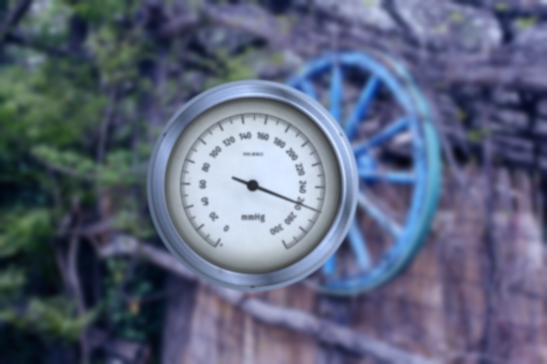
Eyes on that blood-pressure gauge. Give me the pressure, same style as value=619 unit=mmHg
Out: value=260 unit=mmHg
